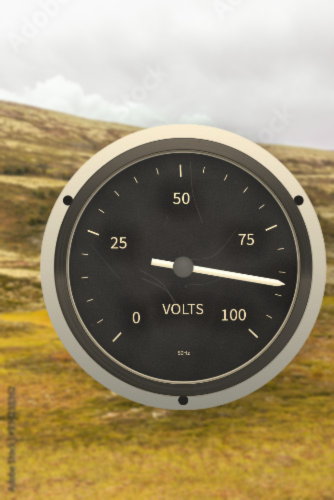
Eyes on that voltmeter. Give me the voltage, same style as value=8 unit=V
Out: value=87.5 unit=V
